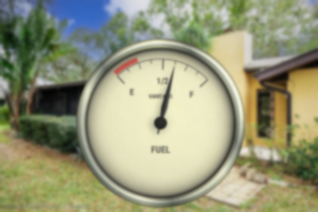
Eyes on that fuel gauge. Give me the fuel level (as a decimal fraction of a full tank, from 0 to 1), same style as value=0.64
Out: value=0.625
